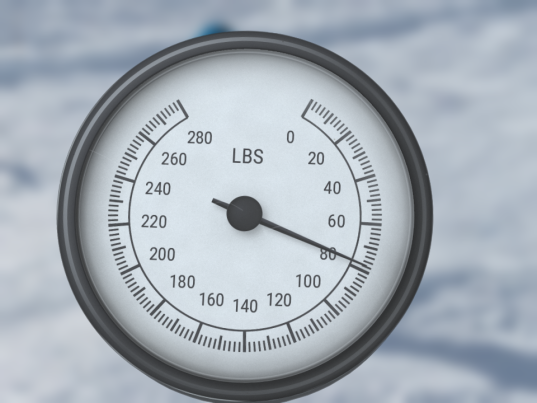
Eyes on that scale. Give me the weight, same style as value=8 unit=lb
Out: value=78 unit=lb
